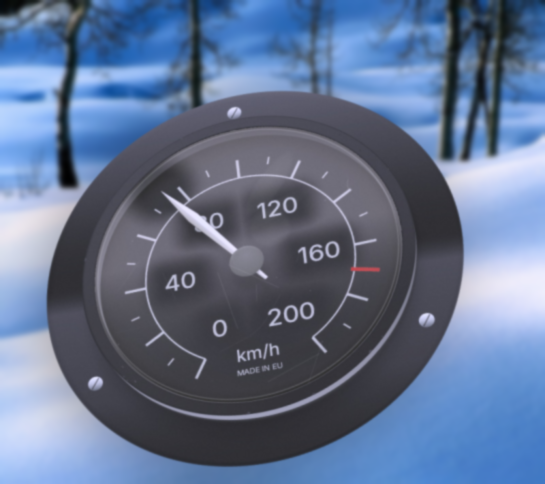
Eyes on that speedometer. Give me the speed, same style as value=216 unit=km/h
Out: value=75 unit=km/h
